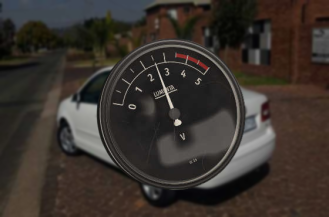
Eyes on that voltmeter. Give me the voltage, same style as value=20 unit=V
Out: value=2.5 unit=V
